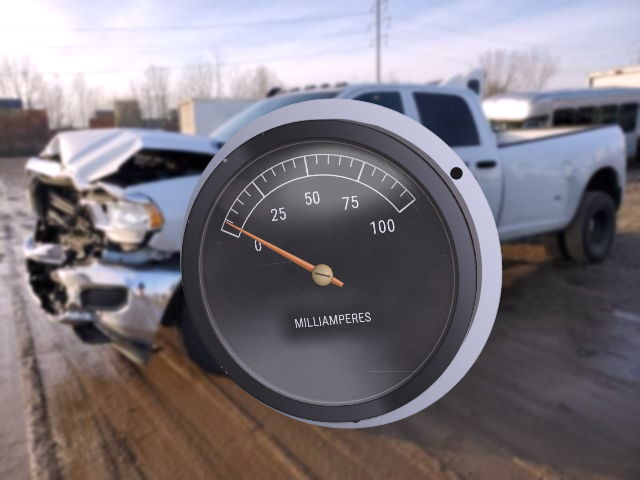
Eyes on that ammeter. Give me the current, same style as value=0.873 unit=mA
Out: value=5 unit=mA
